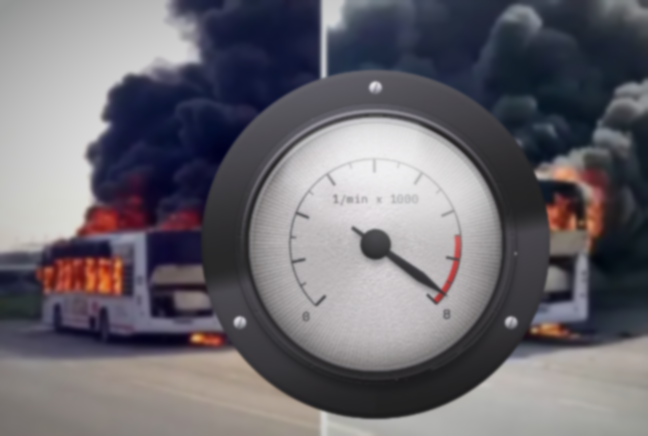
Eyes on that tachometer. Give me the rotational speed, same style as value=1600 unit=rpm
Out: value=7750 unit=rpm
